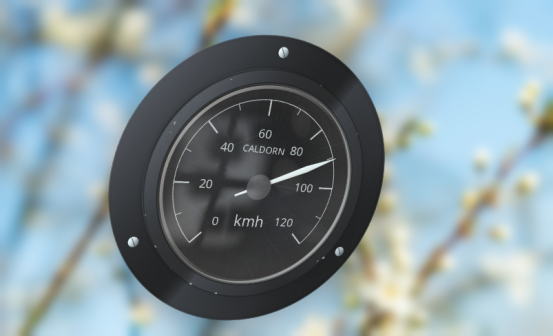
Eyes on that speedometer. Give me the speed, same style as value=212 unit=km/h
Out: value=90 unit=km/h
